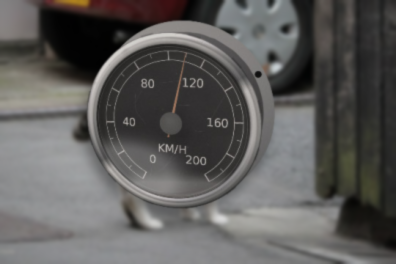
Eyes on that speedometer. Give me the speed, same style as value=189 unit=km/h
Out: value=110 unit=km/h
